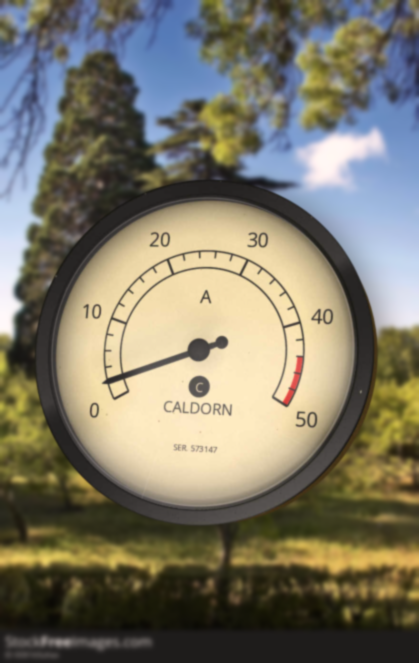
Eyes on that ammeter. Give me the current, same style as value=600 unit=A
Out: value=2 unit=A
